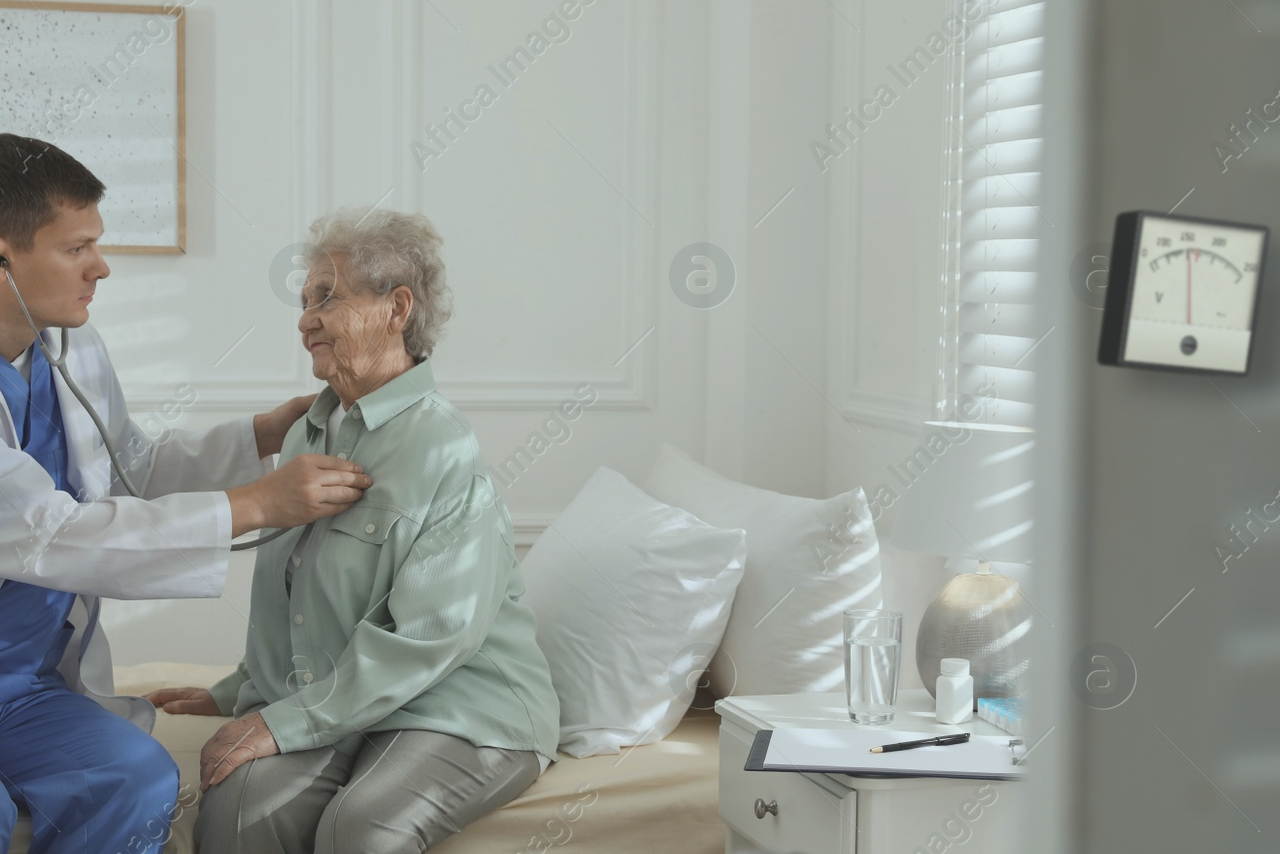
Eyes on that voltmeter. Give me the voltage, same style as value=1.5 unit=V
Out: value=150 unit=V
